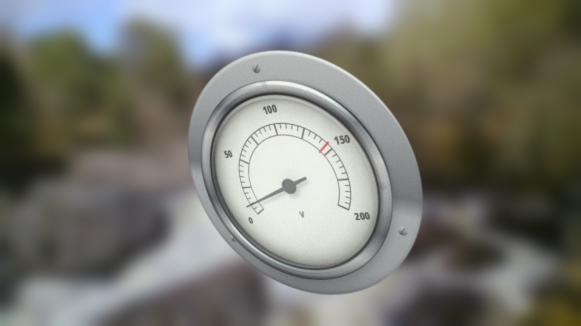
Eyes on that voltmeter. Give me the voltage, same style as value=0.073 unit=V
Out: value=10 unit=V
